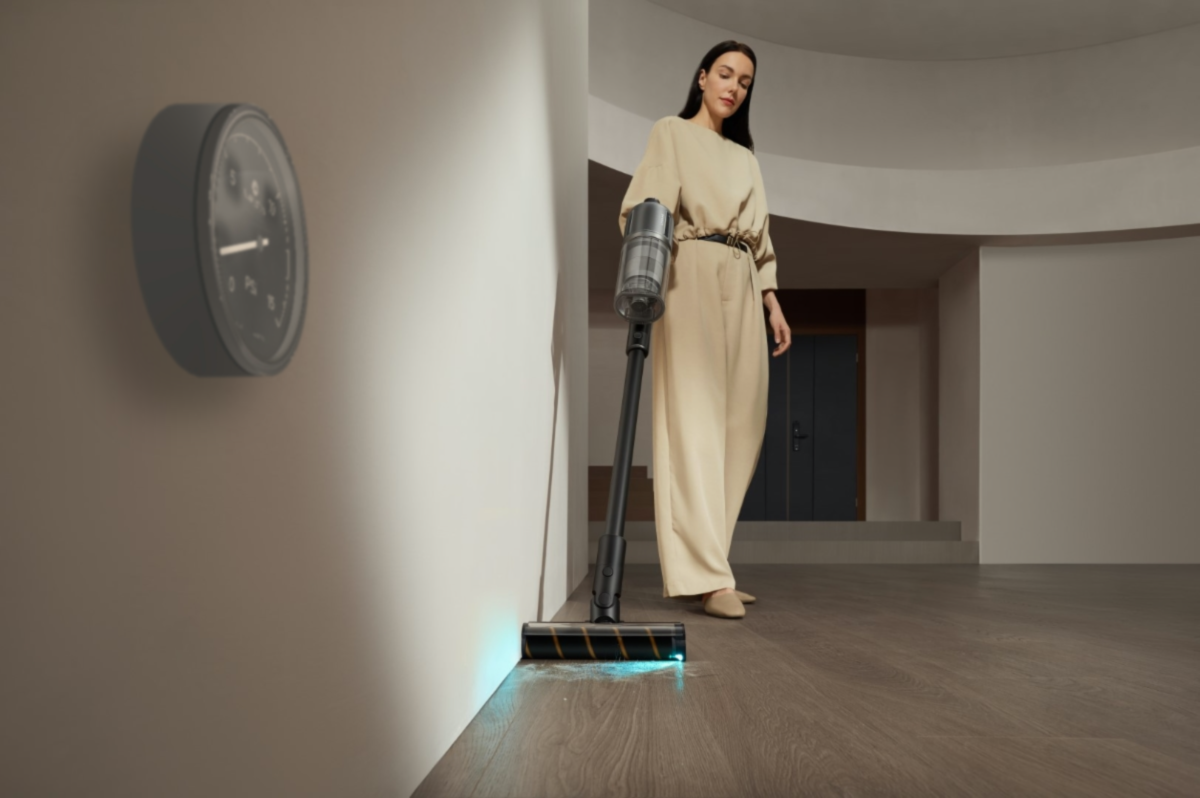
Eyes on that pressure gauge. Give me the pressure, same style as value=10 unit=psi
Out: value=1.5 unit=psi
